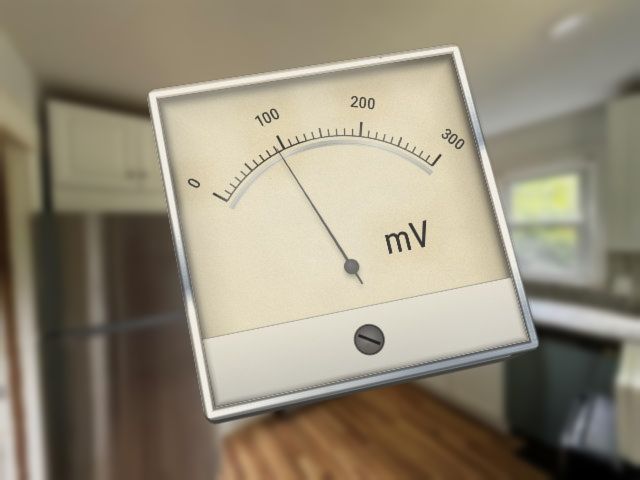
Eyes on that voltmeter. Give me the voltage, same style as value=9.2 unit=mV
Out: value=90 unit=mV
